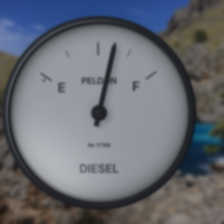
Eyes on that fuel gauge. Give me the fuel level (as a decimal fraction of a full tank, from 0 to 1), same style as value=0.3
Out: value=0.625
